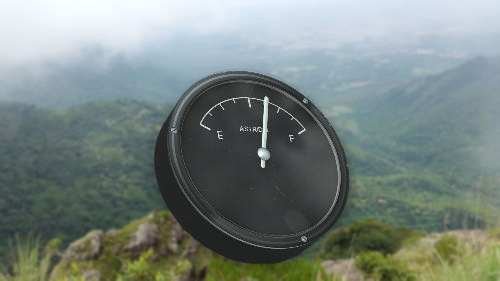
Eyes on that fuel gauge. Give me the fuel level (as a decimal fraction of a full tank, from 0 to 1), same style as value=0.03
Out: value=0.625
